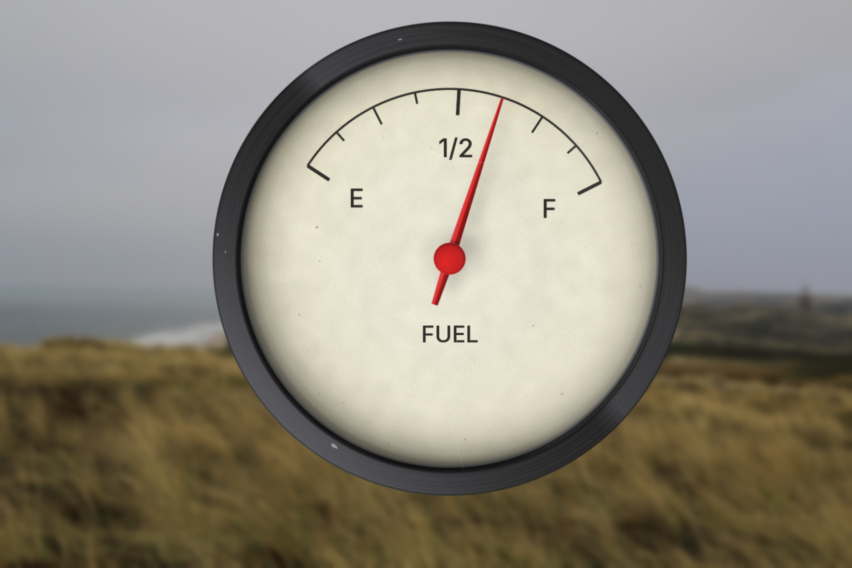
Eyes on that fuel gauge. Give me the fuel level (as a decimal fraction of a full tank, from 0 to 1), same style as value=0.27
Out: value=0.625
